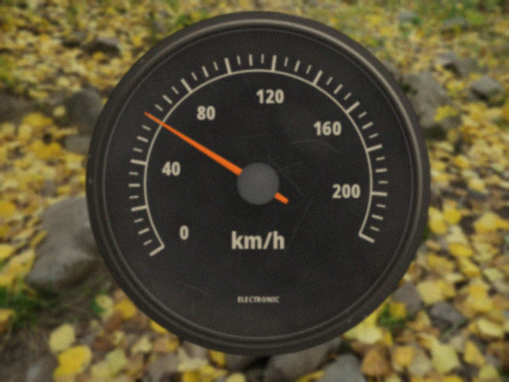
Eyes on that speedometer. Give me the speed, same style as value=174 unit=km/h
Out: value=60 unit=km/h
